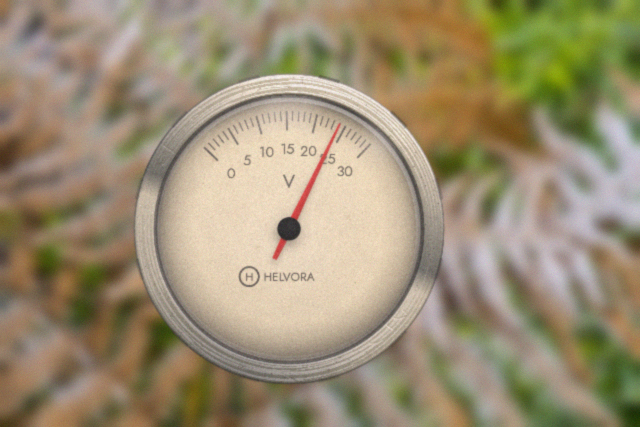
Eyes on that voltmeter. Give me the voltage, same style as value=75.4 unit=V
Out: value=24 unit=V
